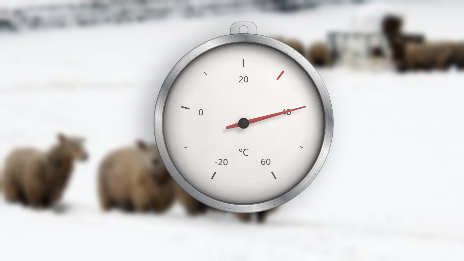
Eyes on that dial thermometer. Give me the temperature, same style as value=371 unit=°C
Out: value=40 unit=°C
